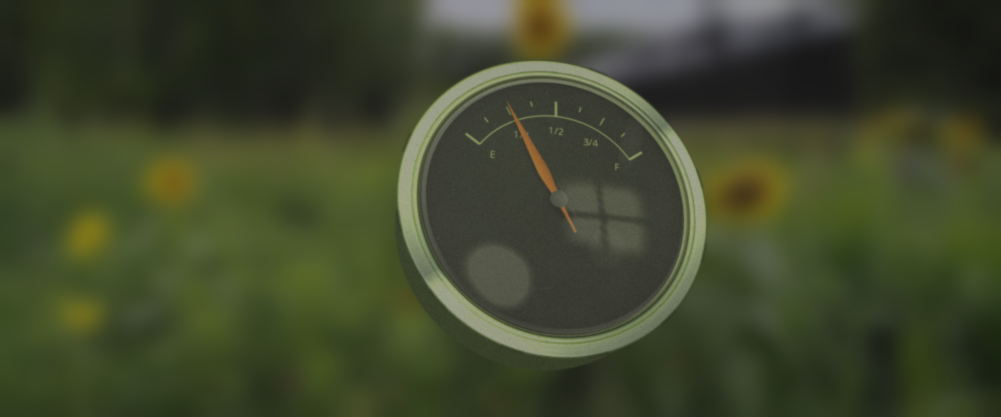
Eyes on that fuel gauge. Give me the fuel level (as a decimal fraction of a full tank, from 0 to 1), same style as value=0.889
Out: value=0.25
